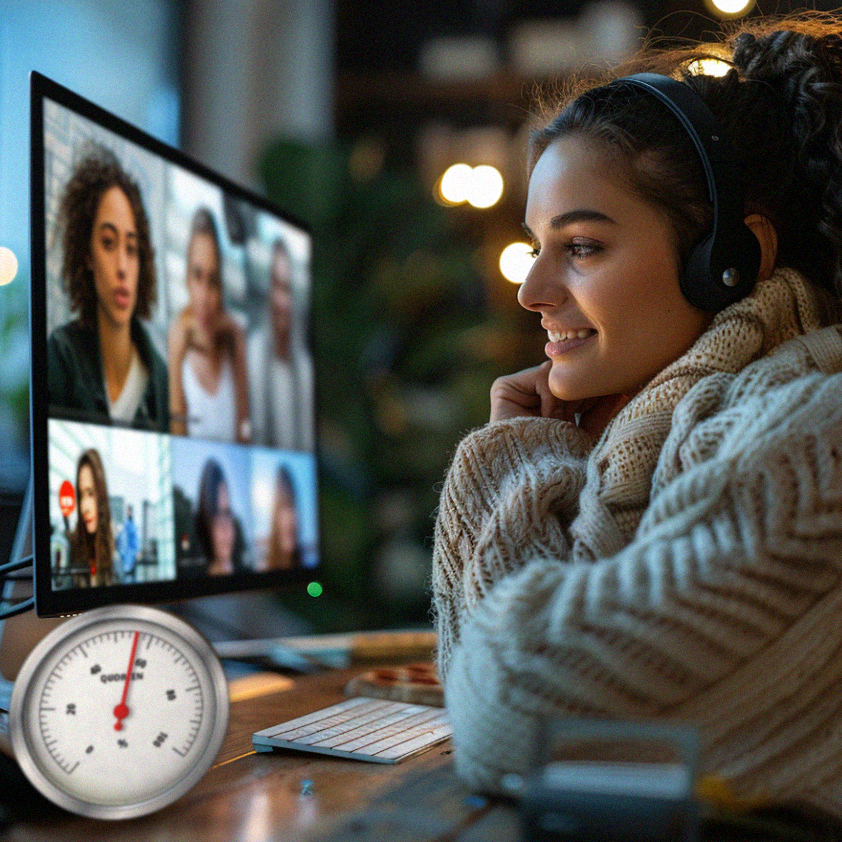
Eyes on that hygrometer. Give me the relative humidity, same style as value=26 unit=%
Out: value=56 unit=%
